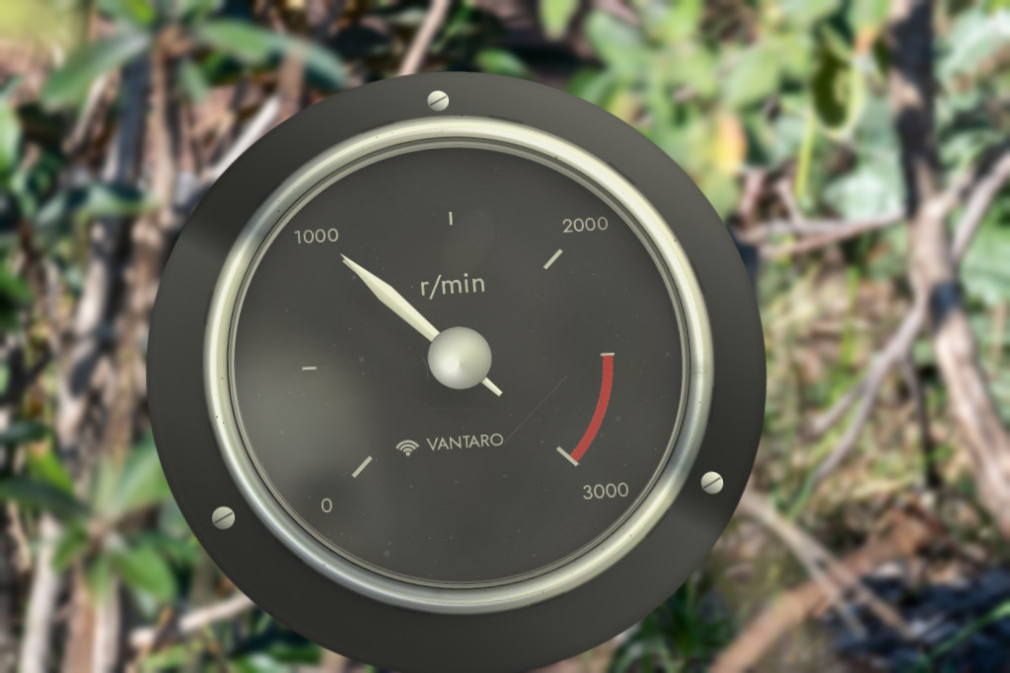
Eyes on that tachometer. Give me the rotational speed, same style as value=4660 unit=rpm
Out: value=1000 unit=rpm
